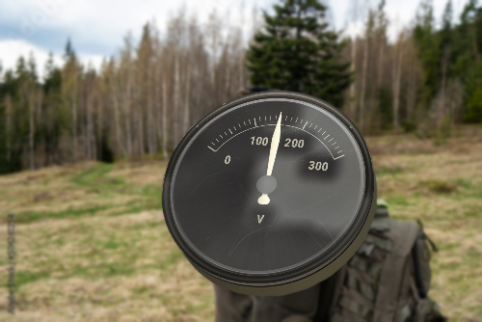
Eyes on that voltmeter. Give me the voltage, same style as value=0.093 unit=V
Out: value=150 unit=V
